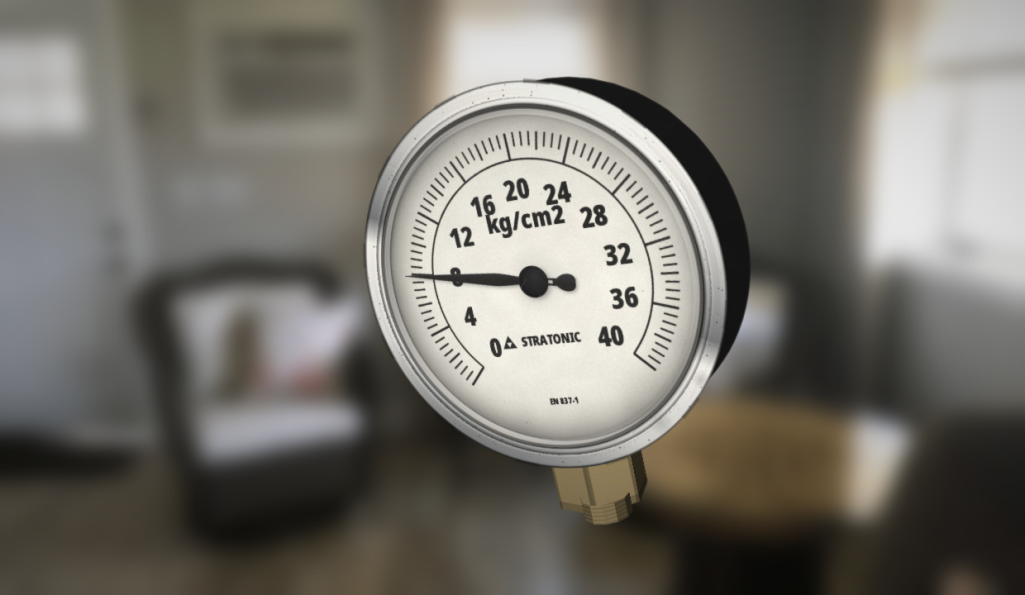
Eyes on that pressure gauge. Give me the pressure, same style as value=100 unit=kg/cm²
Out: value=8 unit=kg/cm²
